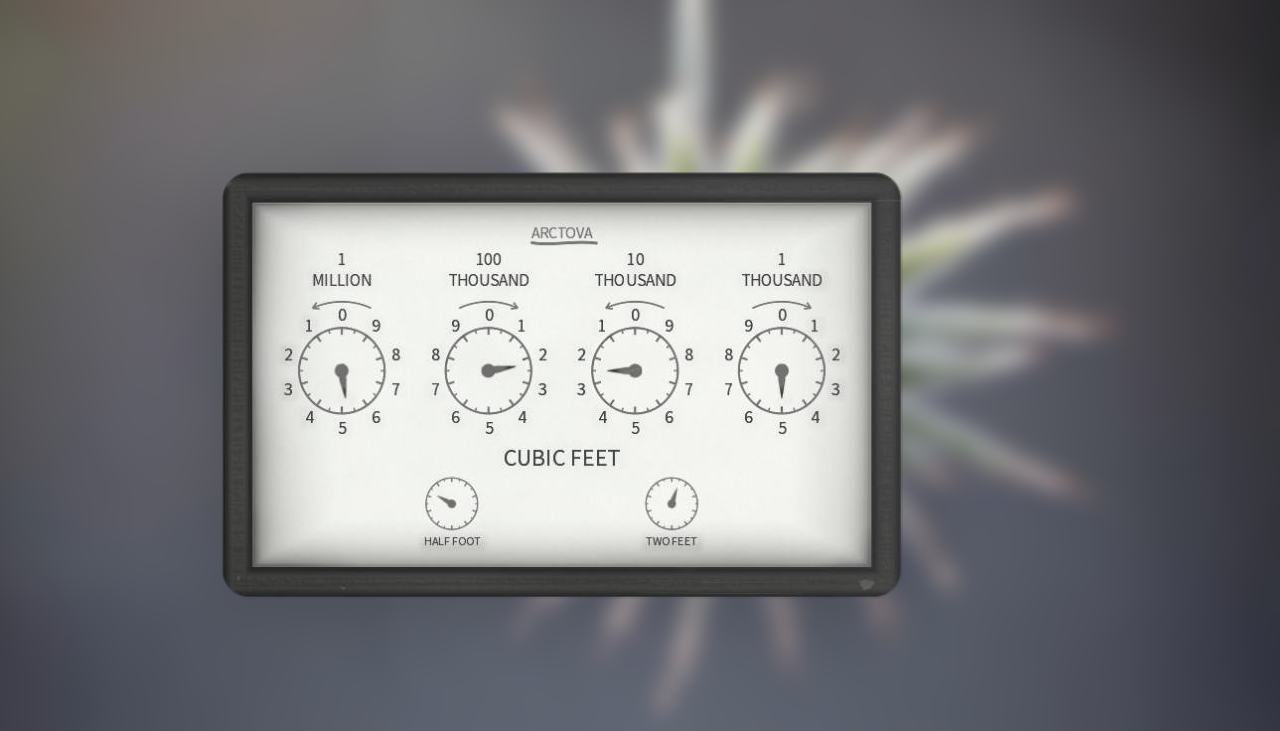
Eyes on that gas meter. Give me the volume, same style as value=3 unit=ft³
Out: value=522500 unit=ft³
